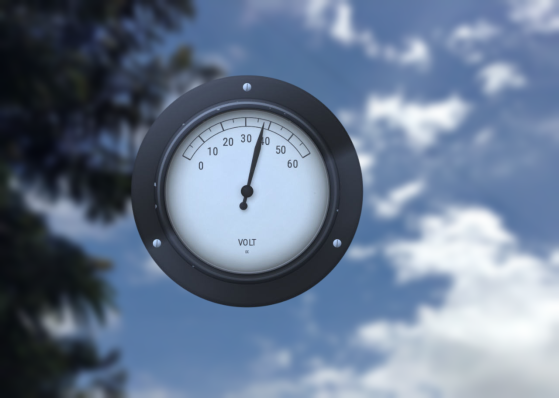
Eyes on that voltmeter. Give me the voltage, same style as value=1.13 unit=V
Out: value=37.5 unit=V
